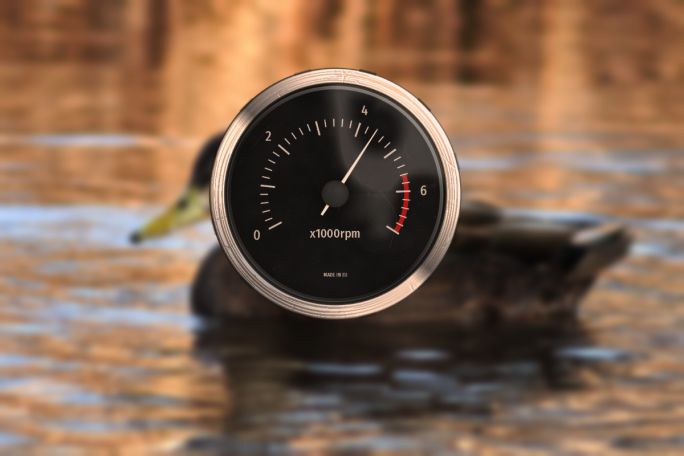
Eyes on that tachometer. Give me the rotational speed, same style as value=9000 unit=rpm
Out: value=4400 unit=rpm
